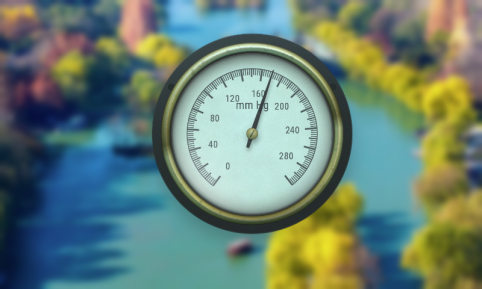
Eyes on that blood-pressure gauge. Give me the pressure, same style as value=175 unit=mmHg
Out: value=170 unit=mmHg
